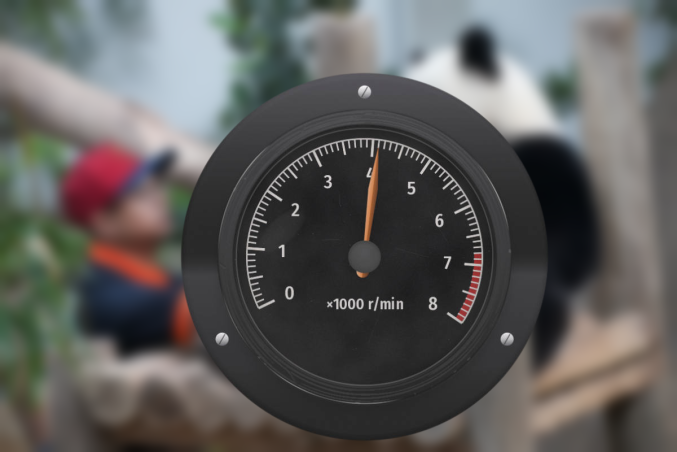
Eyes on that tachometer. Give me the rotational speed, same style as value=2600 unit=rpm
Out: value=4100 unit=rpm
